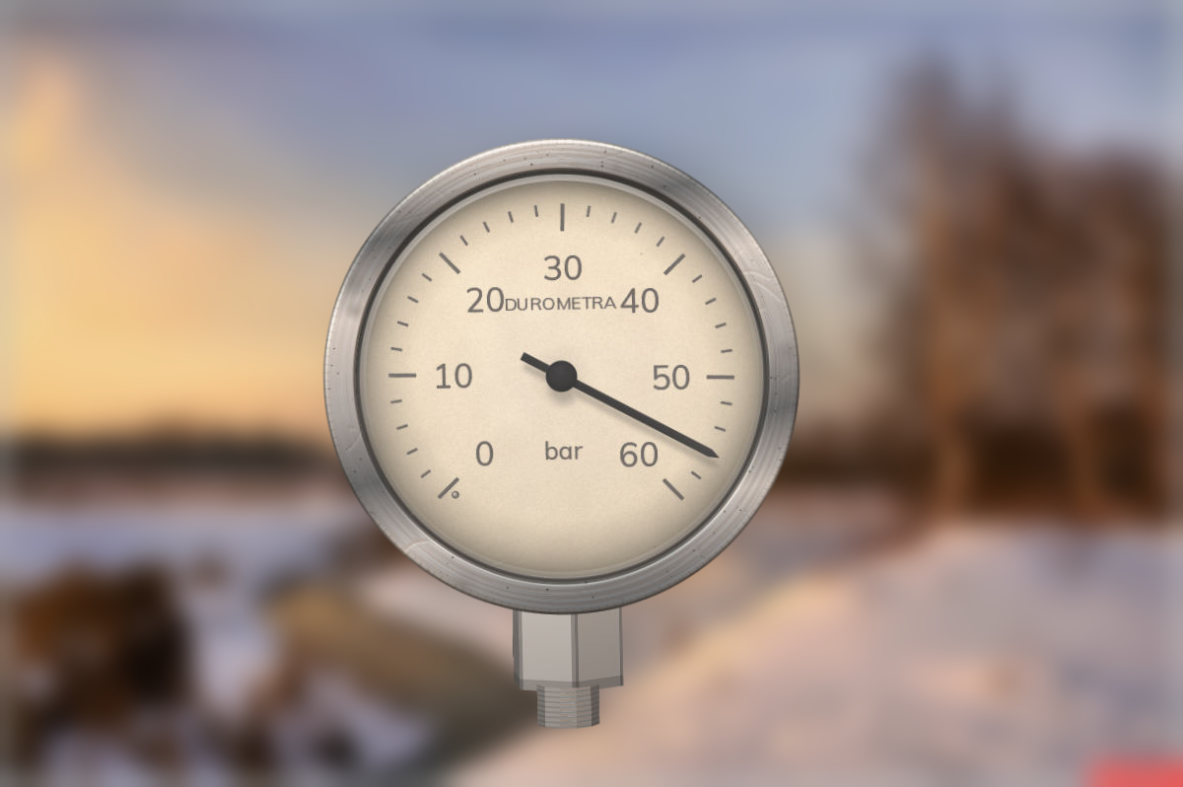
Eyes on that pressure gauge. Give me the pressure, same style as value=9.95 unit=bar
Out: value=56 unit=bar
